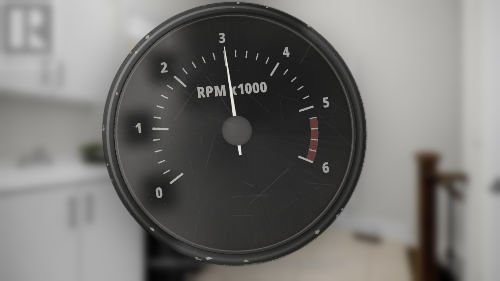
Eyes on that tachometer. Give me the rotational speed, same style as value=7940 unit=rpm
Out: value=3000 unit=rpm
